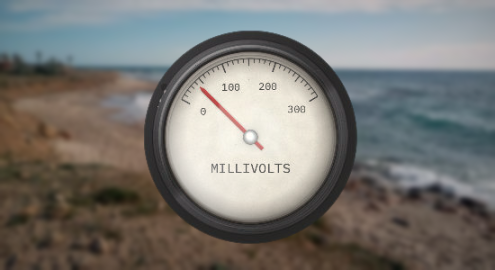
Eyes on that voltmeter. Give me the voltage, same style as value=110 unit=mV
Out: value=40 unit=mV
